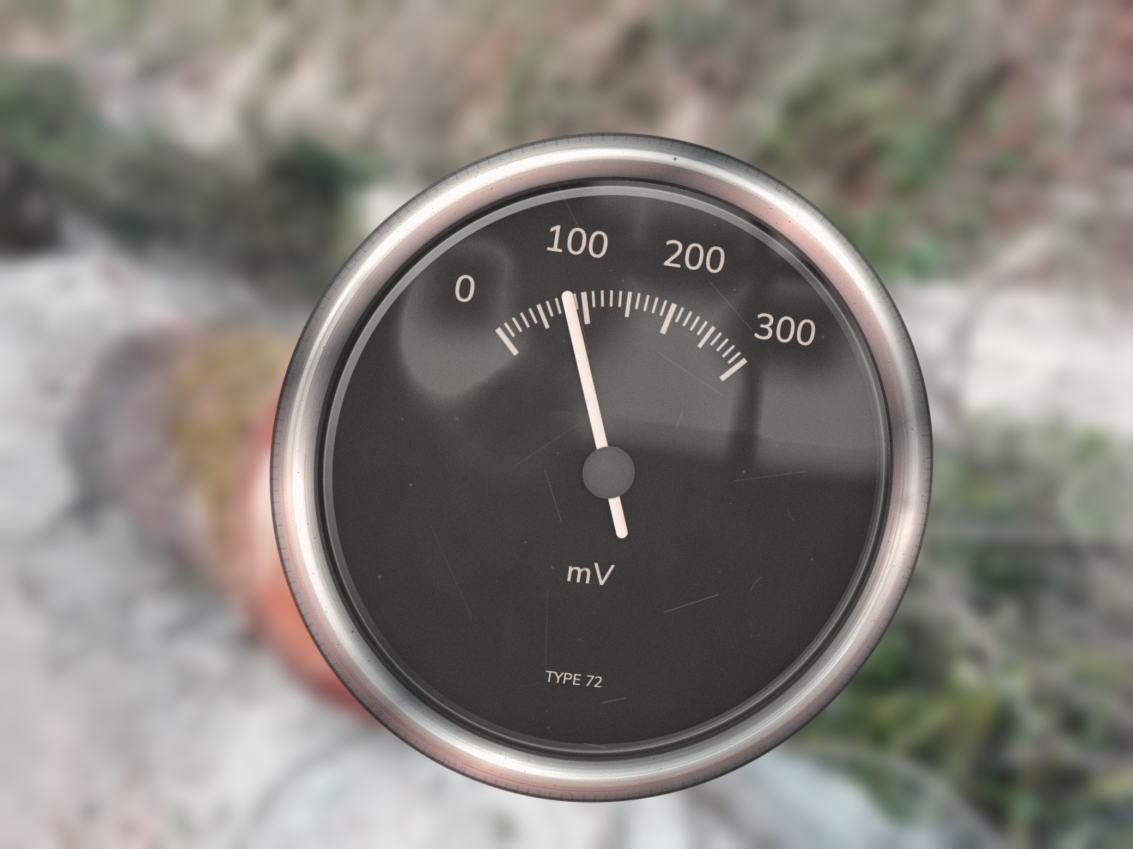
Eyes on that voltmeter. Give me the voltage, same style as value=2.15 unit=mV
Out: value=80 unit=mV
